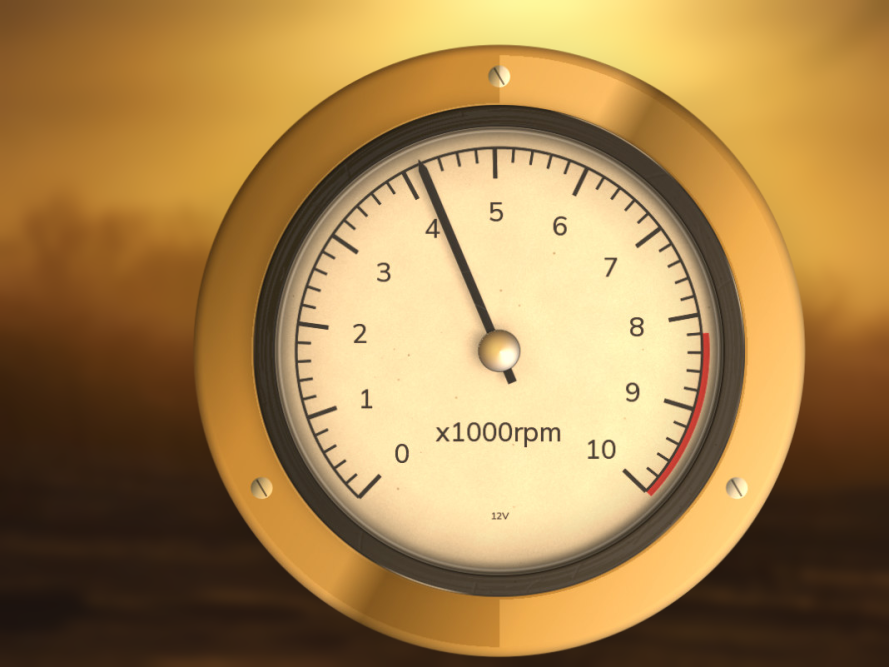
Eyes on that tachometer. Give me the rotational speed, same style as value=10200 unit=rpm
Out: value=4200 unit=rpm
